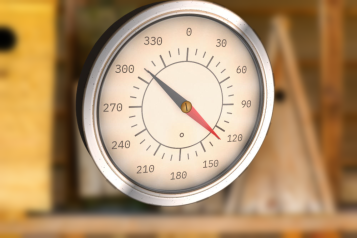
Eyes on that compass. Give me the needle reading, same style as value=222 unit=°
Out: value=130 unit=°
